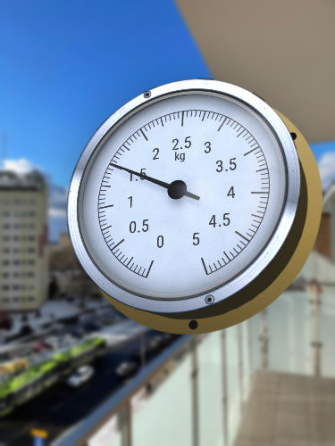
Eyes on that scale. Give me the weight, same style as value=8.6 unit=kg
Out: value=1.5 unit=kg
